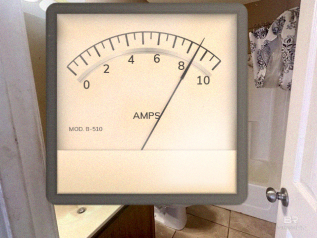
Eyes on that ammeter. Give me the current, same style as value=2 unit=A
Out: value=8.5 unit=A
